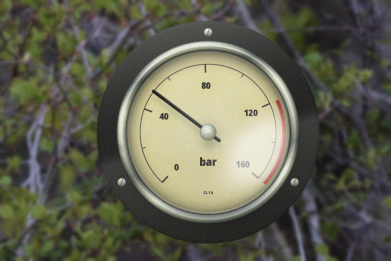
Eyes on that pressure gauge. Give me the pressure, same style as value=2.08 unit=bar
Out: value=50 unit=bar
